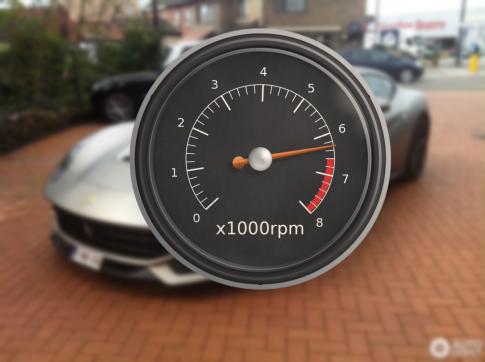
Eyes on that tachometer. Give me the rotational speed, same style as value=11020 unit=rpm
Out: value=6300 unit=rpm
